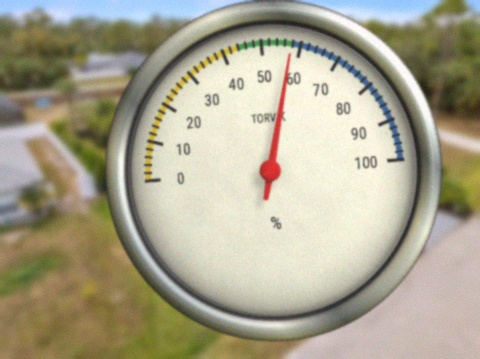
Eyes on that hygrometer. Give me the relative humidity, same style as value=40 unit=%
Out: value=58 unit=%
